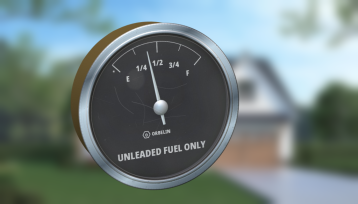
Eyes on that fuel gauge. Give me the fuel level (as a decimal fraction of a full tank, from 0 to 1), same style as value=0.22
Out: value=0.375
